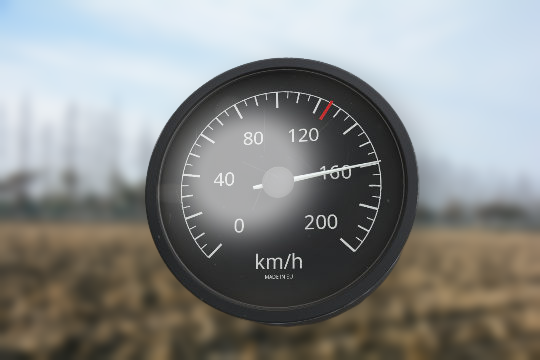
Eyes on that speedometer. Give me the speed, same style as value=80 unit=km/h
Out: value=160 unit=km/h
